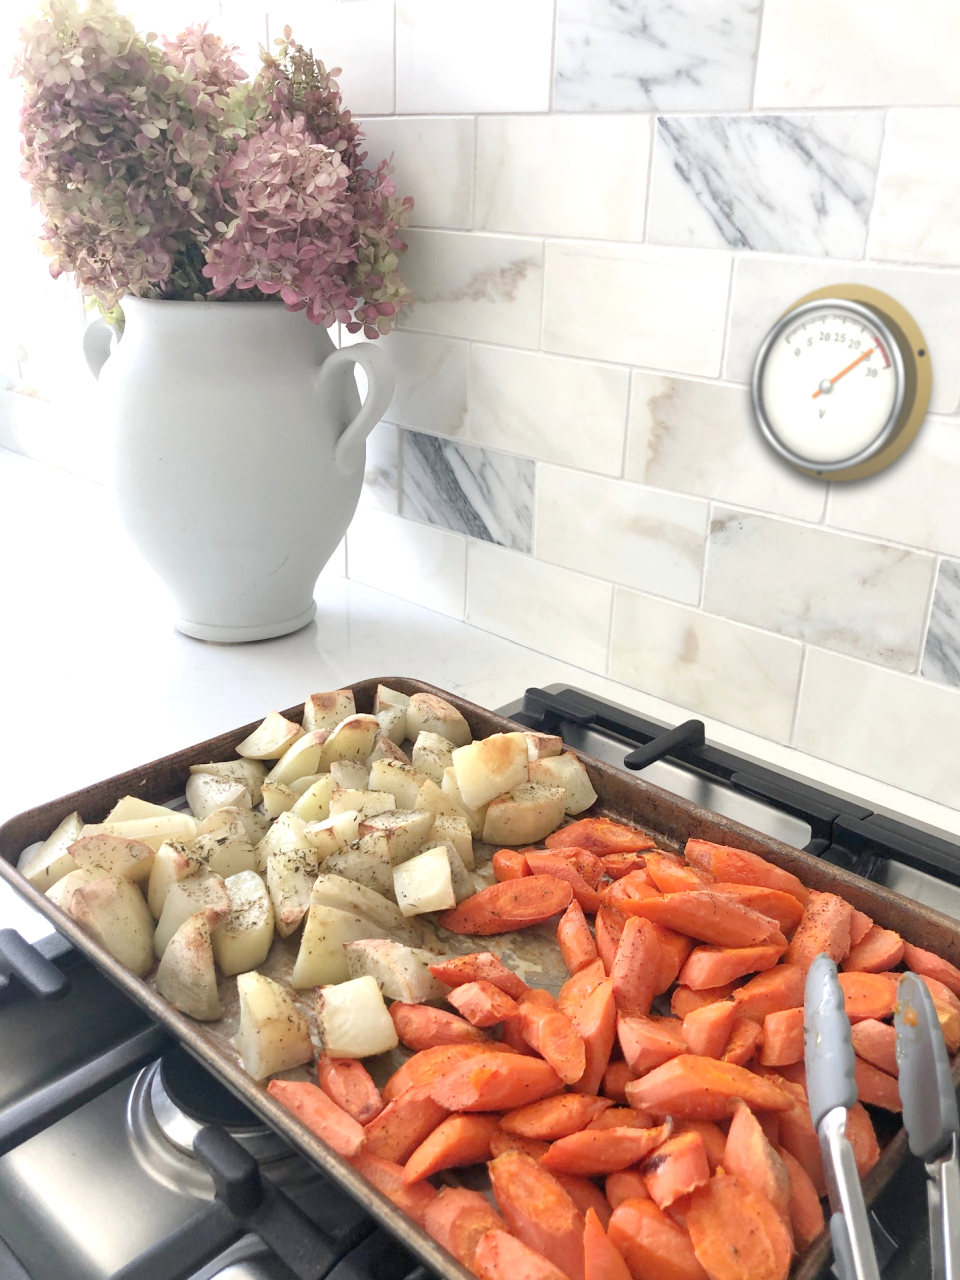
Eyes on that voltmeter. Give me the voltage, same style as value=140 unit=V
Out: value=25 unit=V
